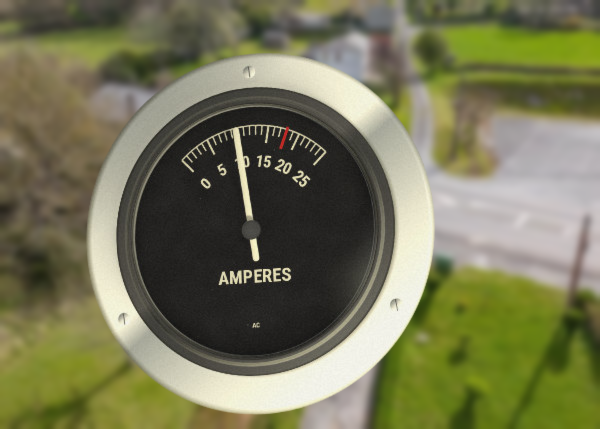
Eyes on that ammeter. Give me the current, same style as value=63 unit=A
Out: value=10 unit=A
